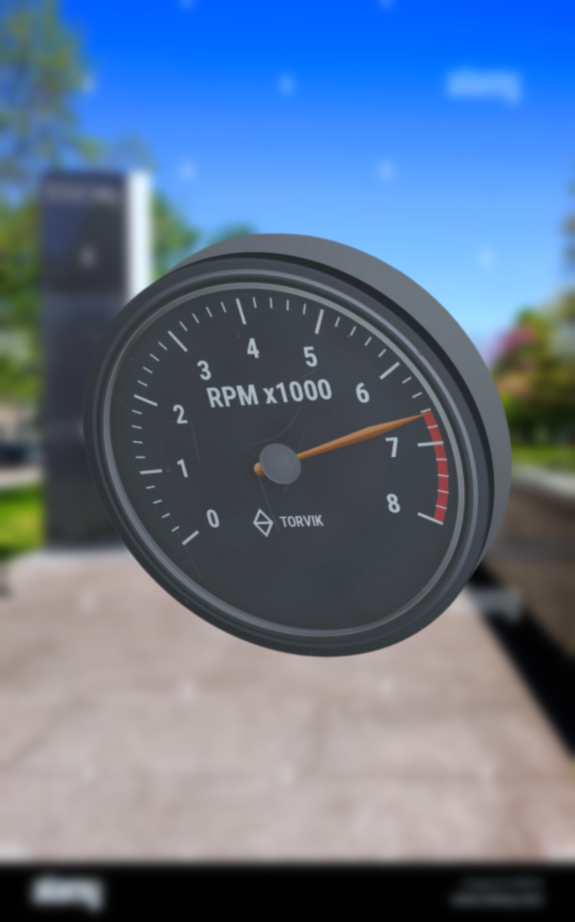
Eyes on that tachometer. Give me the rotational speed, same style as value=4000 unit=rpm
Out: value=6600 unit=rpm
